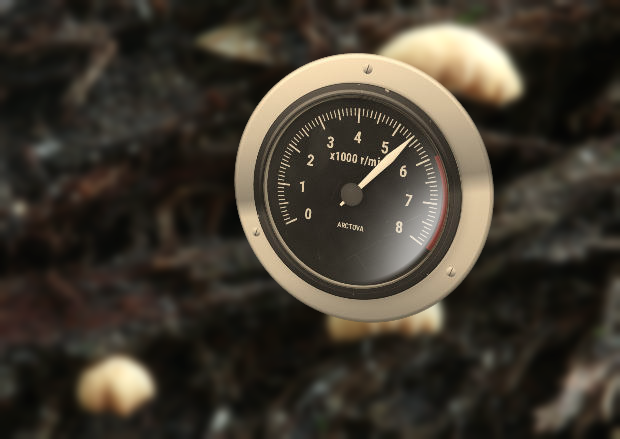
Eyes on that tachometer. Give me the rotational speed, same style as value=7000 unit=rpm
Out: value=5400 unit=rpm
